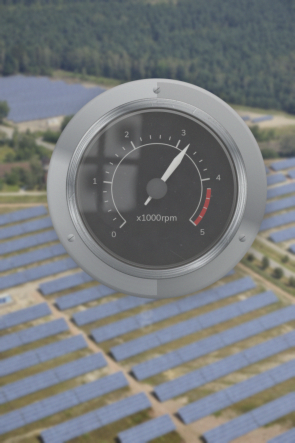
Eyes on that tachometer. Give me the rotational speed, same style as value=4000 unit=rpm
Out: value=3200 unit=rpm
